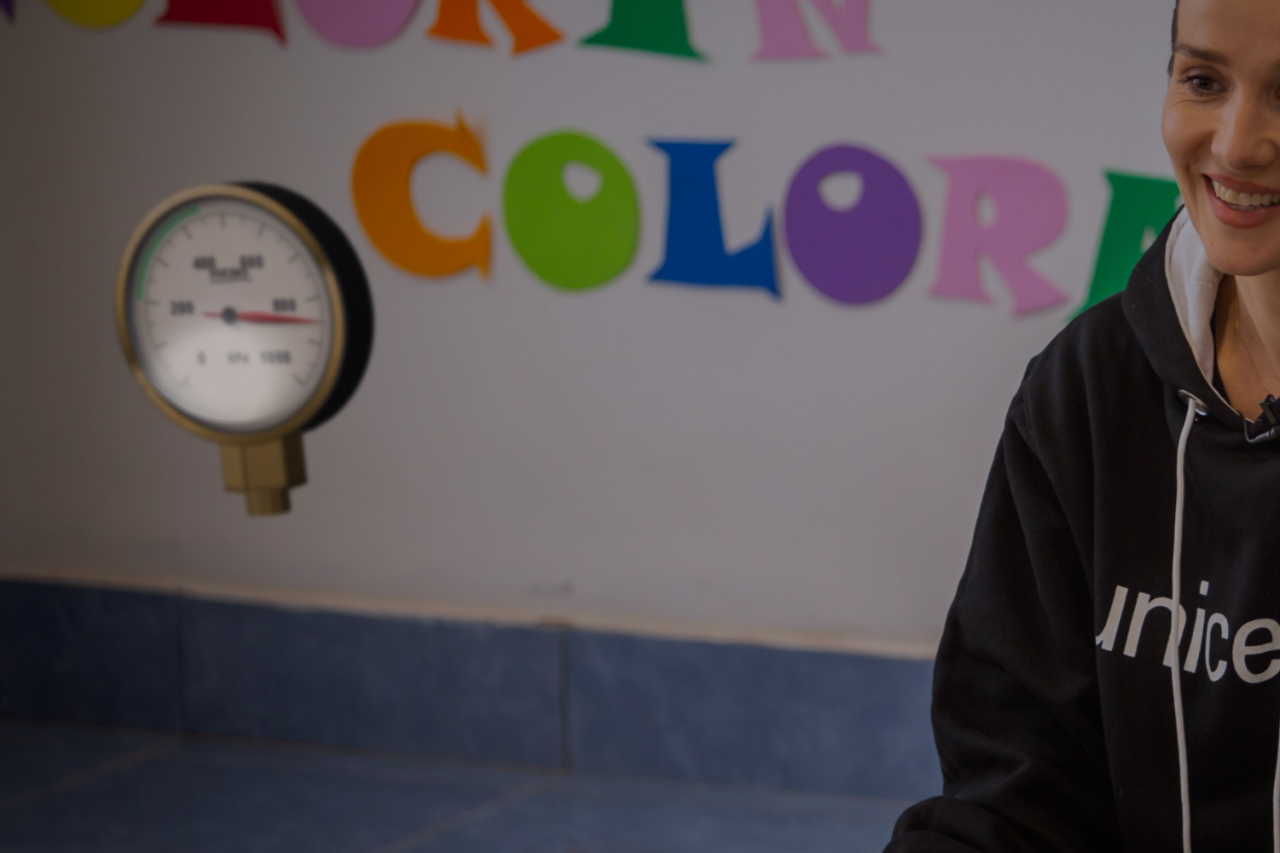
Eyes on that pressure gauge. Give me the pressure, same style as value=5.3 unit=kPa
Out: value=850 unit=kPa
